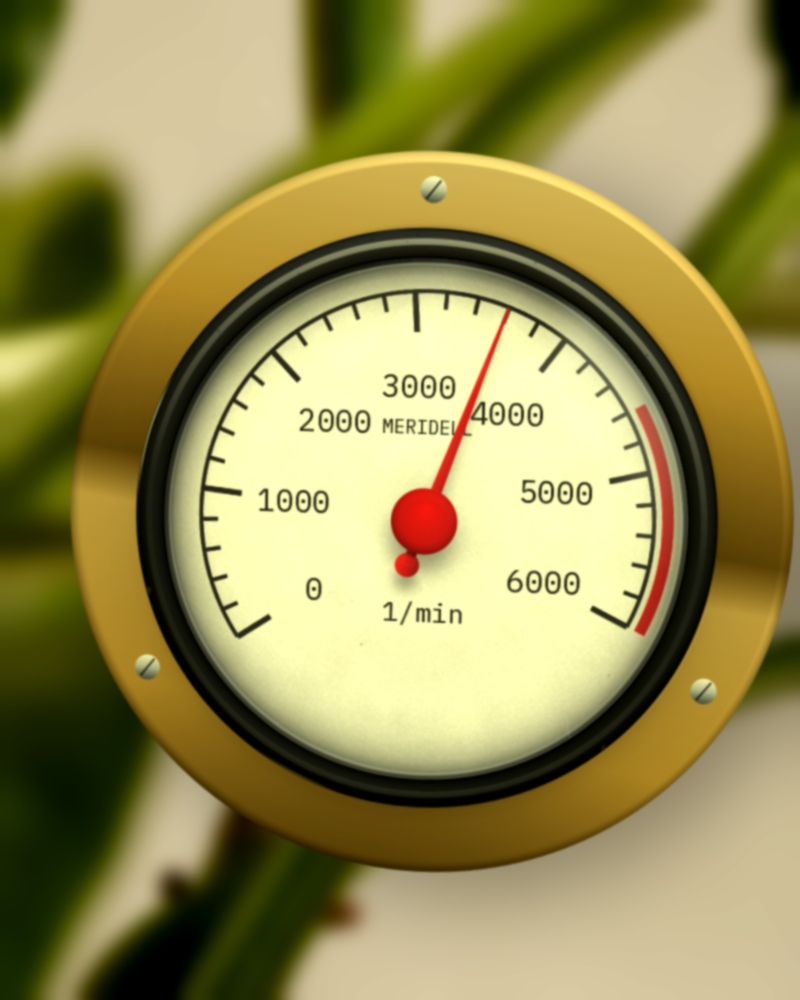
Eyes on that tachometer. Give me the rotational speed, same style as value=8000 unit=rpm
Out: value=3600 unit=rpm
